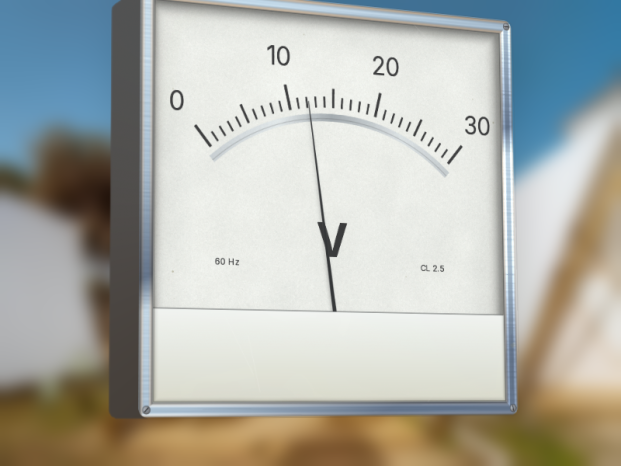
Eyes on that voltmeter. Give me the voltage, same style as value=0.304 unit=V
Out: value=12 unit=V
